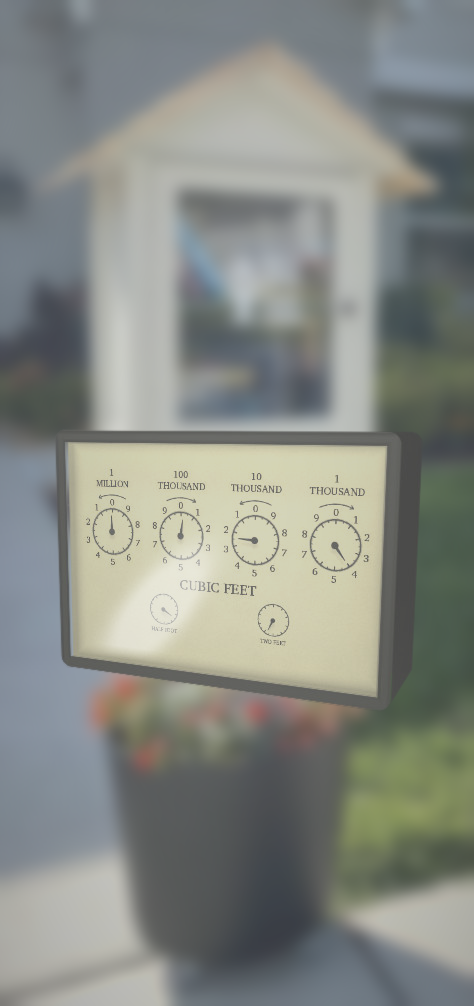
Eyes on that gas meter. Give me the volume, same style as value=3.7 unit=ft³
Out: value=2400 unit=ft³
